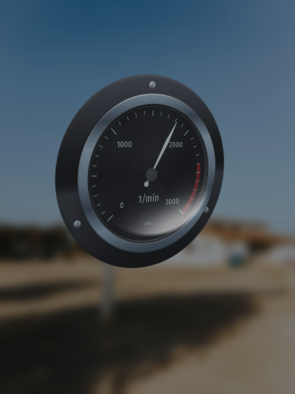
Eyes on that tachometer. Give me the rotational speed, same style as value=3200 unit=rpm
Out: value=1800 unit=rpm
